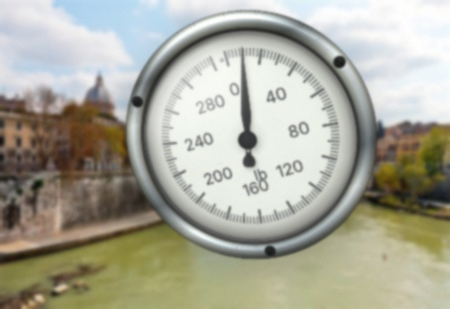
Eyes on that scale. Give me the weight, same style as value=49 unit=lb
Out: value=10 unit=lb
